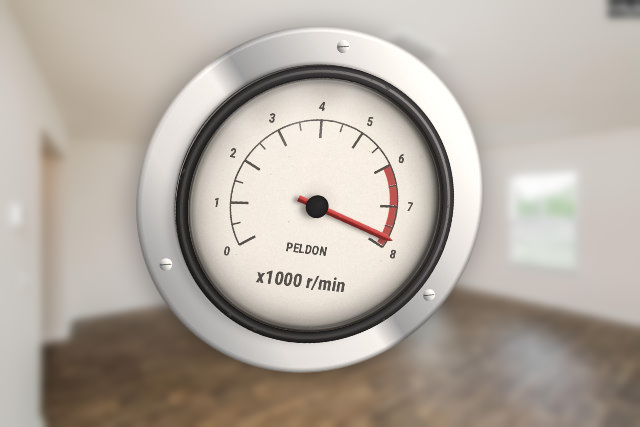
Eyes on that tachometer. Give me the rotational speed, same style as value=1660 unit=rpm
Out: value=7750 unit=rpm
